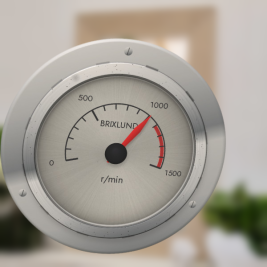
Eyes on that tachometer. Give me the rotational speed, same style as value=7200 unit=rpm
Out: value=1000 unit=rpm
